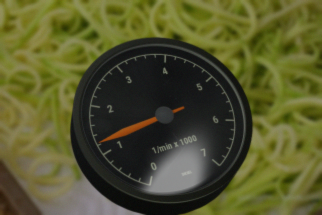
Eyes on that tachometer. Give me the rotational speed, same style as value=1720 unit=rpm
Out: value=1200 unit=rpm
